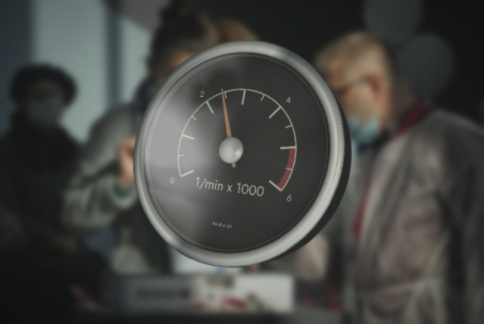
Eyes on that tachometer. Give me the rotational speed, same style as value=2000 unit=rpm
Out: value=2500 unit=rpm
